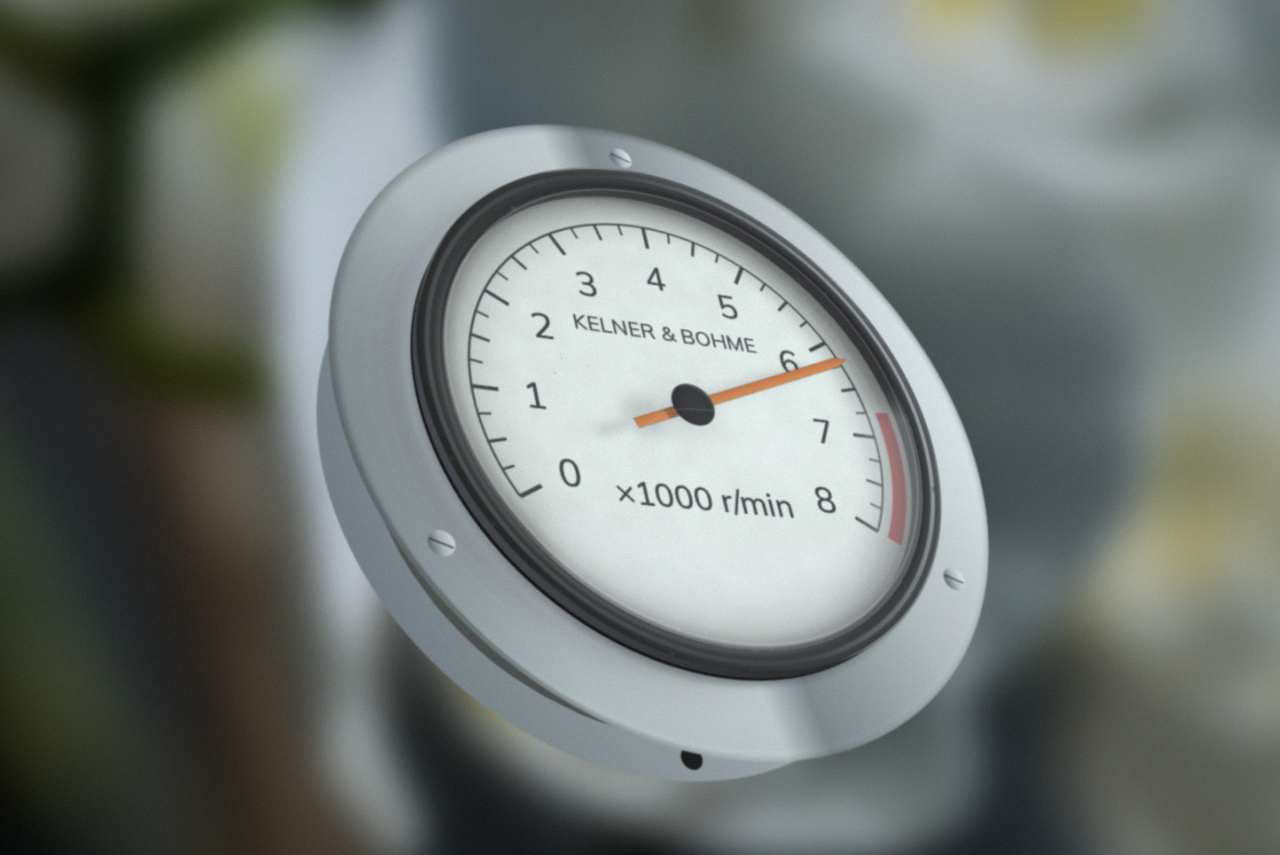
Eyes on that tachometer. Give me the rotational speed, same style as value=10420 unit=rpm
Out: value=6250 unit=rpm
